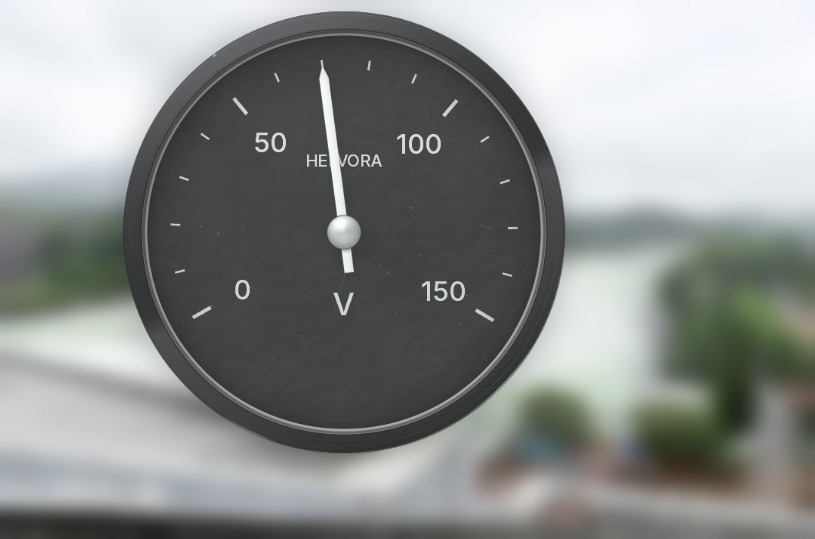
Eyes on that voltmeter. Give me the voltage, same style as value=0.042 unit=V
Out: value=70 unit=V
